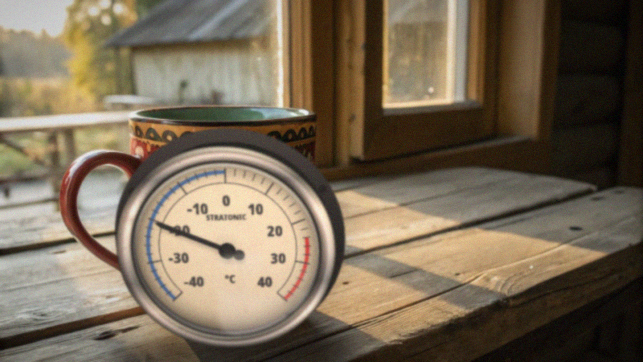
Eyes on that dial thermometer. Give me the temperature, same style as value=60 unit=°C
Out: value=-20 unit=°C
